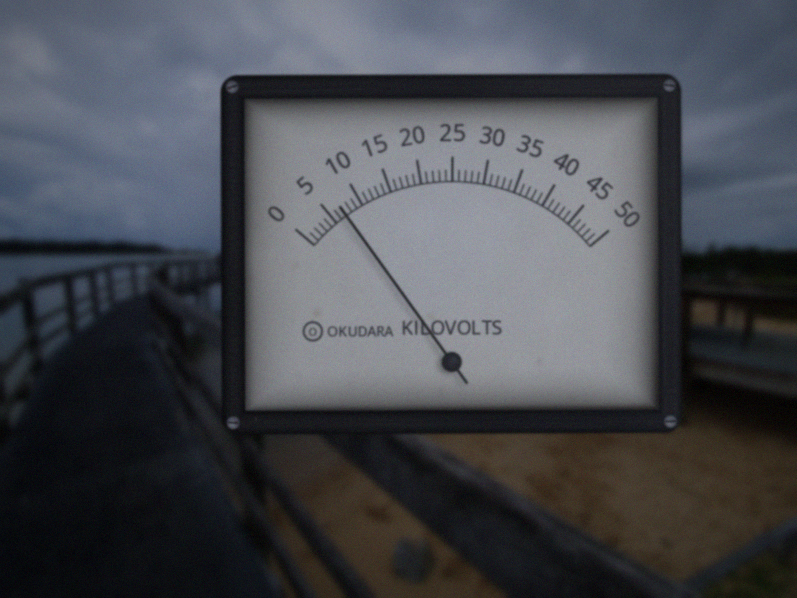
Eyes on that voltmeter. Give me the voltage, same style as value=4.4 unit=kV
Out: value=7 unit=kV
